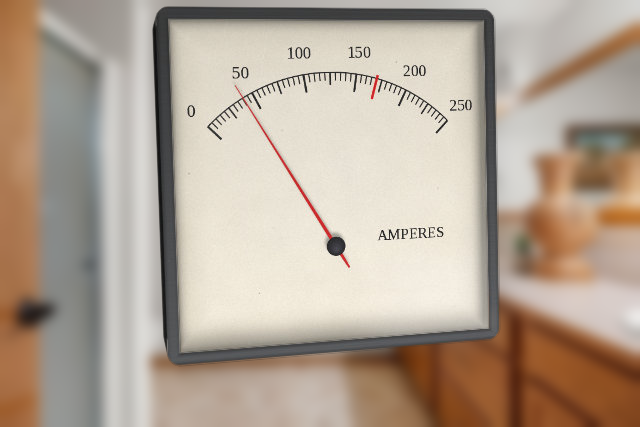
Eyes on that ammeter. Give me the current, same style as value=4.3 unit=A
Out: value=40 unit=A
